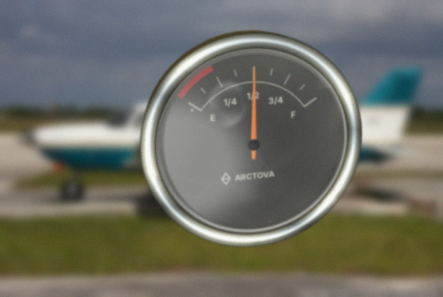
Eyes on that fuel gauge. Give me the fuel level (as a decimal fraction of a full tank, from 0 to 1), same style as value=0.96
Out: value=0.5
